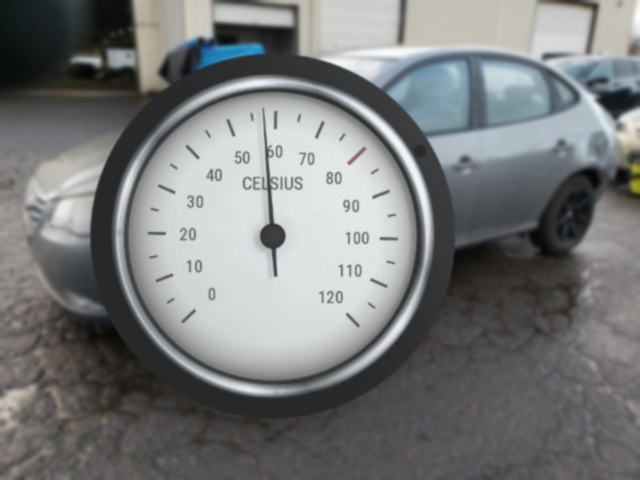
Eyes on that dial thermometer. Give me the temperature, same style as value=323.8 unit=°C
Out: value=57.5 unit=°C
